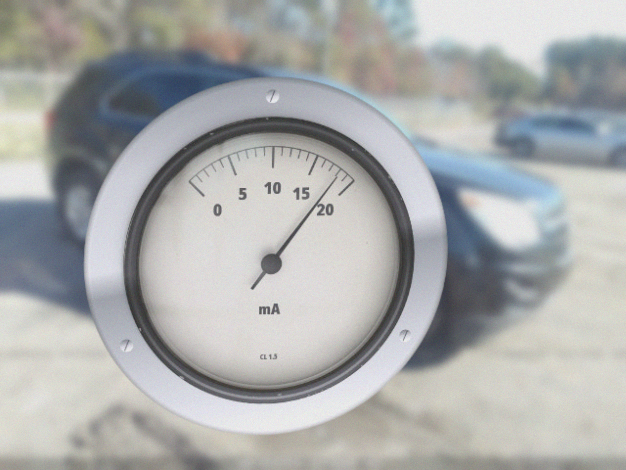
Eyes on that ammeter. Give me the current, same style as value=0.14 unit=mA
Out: value=18 unit=mA
